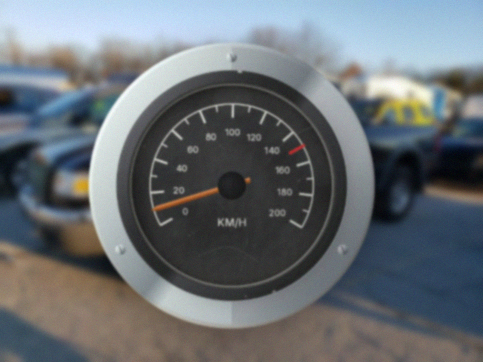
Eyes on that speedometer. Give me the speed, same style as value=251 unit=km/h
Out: value=10 unit=km/h
